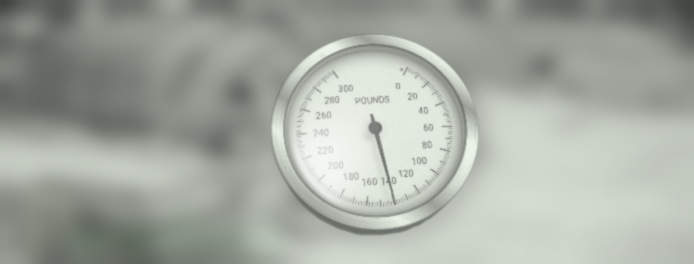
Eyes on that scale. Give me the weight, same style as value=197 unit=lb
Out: value=140 unit=lb
